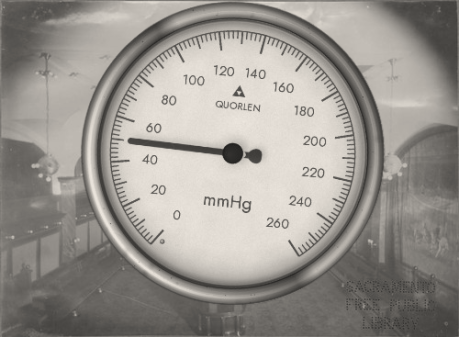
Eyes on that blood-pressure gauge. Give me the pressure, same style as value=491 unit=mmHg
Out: value=50 unit=mmHg
